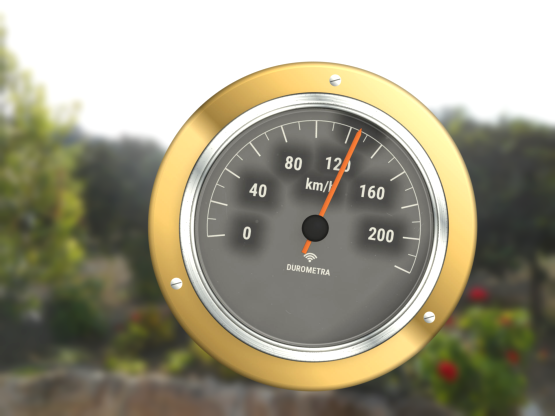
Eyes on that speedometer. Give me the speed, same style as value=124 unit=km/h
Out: value=125 unit=km/h
